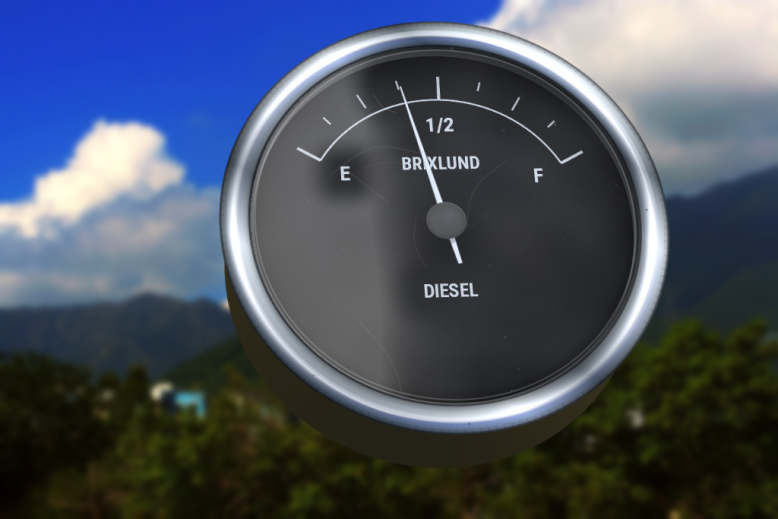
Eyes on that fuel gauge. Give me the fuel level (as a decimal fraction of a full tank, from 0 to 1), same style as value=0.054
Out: value=0.375
